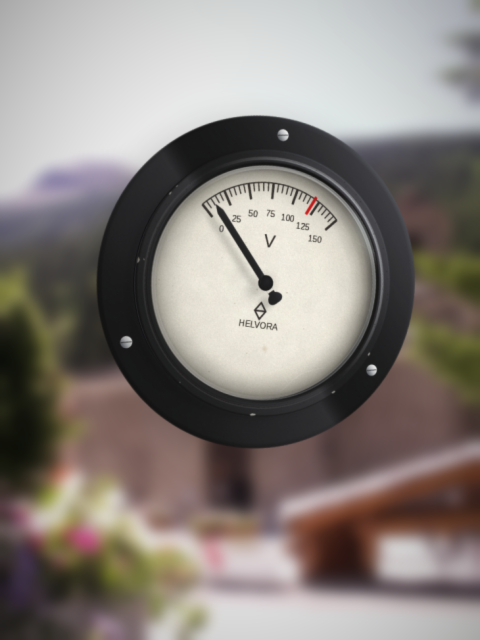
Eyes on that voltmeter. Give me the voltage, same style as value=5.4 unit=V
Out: value=10 unit=V
